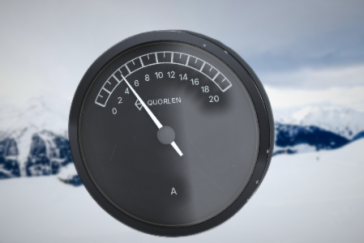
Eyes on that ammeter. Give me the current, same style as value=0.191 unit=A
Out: value=5 unit=A
